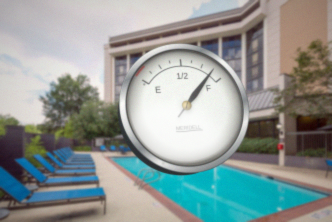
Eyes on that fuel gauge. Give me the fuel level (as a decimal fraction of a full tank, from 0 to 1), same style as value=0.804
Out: value=0.875
